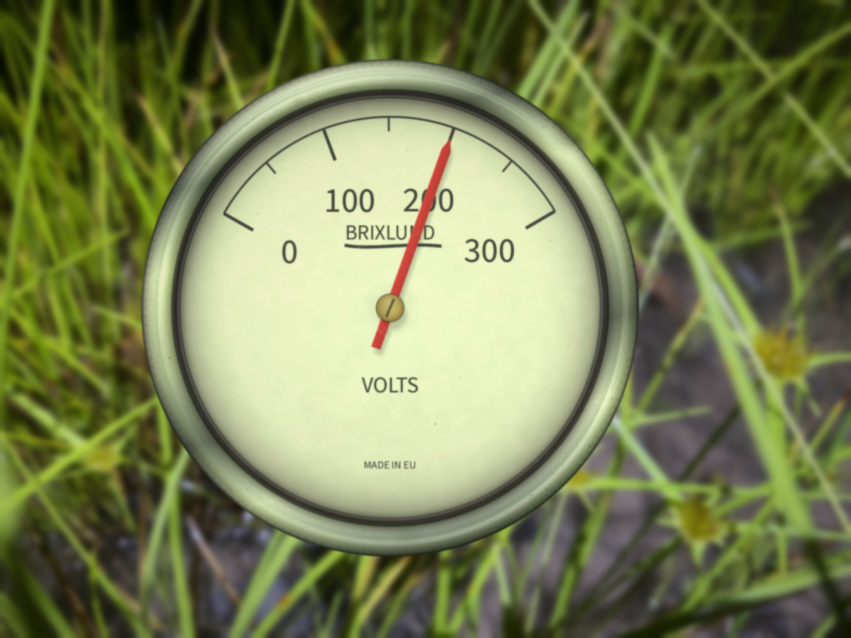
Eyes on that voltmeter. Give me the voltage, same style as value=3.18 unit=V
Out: value=200 unit=V
